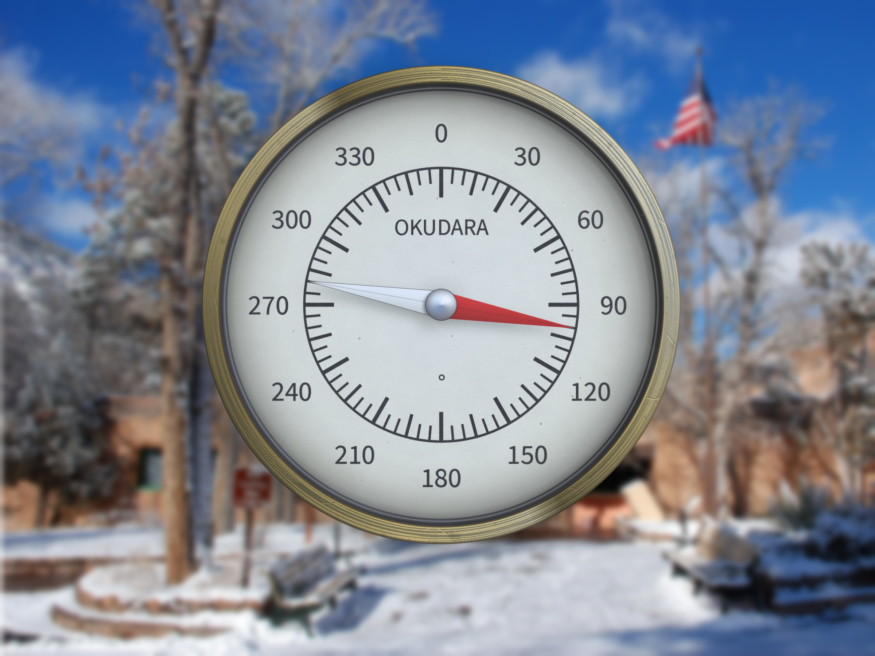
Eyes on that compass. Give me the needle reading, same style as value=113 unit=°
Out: value=100 unit=°
